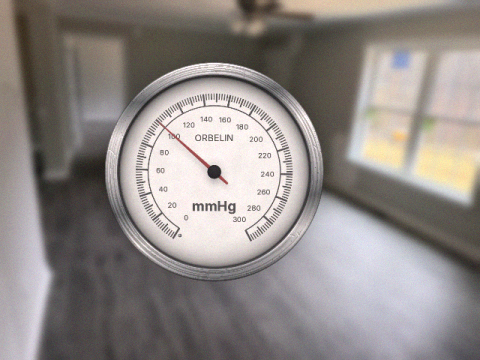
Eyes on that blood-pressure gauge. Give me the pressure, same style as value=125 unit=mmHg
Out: value=100 unit=mmHg
